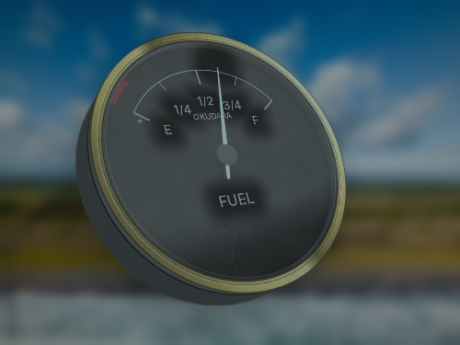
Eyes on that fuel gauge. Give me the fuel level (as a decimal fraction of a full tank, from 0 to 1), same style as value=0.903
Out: value=0.625
